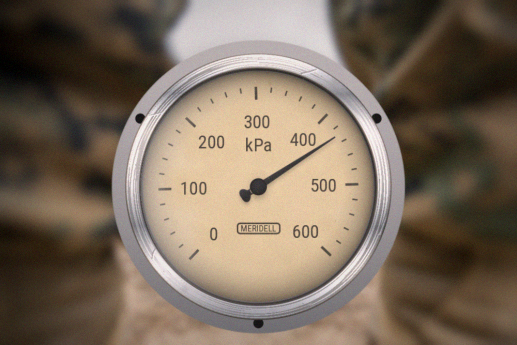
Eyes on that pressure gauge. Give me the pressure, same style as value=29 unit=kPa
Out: value=430 unit=kPa
